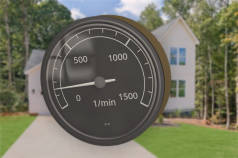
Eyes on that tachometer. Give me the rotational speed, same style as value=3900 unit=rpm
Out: value=150 unit=rpm
